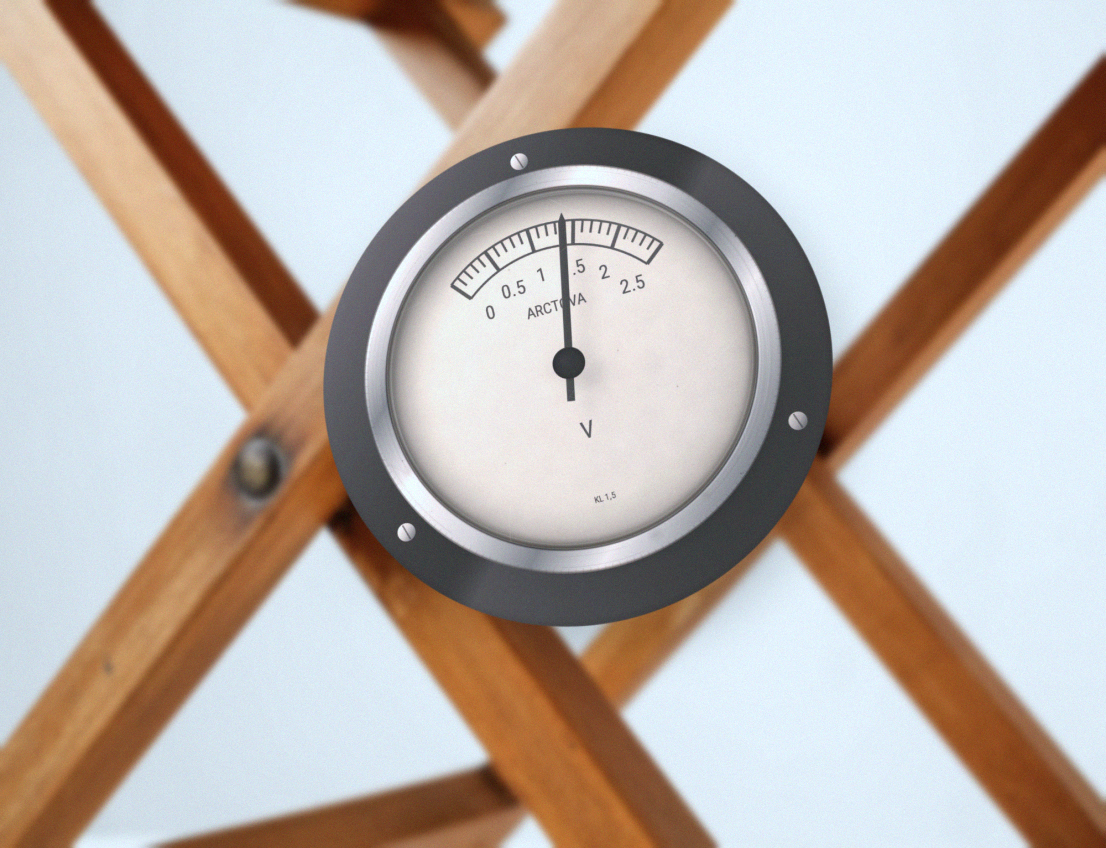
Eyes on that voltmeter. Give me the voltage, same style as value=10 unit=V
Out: value=1.4 unit=V
